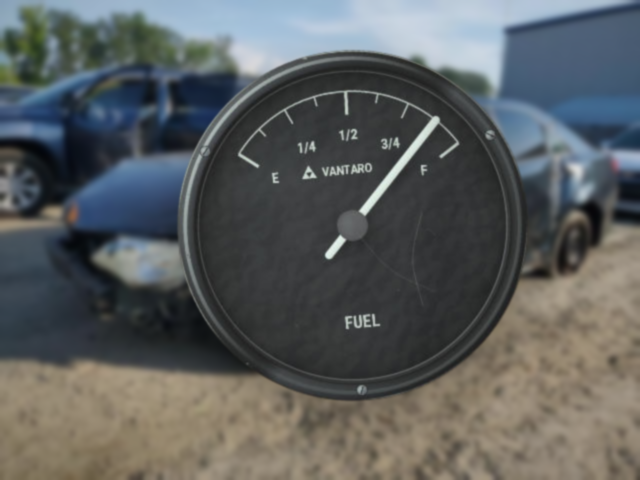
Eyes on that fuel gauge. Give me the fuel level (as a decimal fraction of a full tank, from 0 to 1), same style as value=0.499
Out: value=0.875
